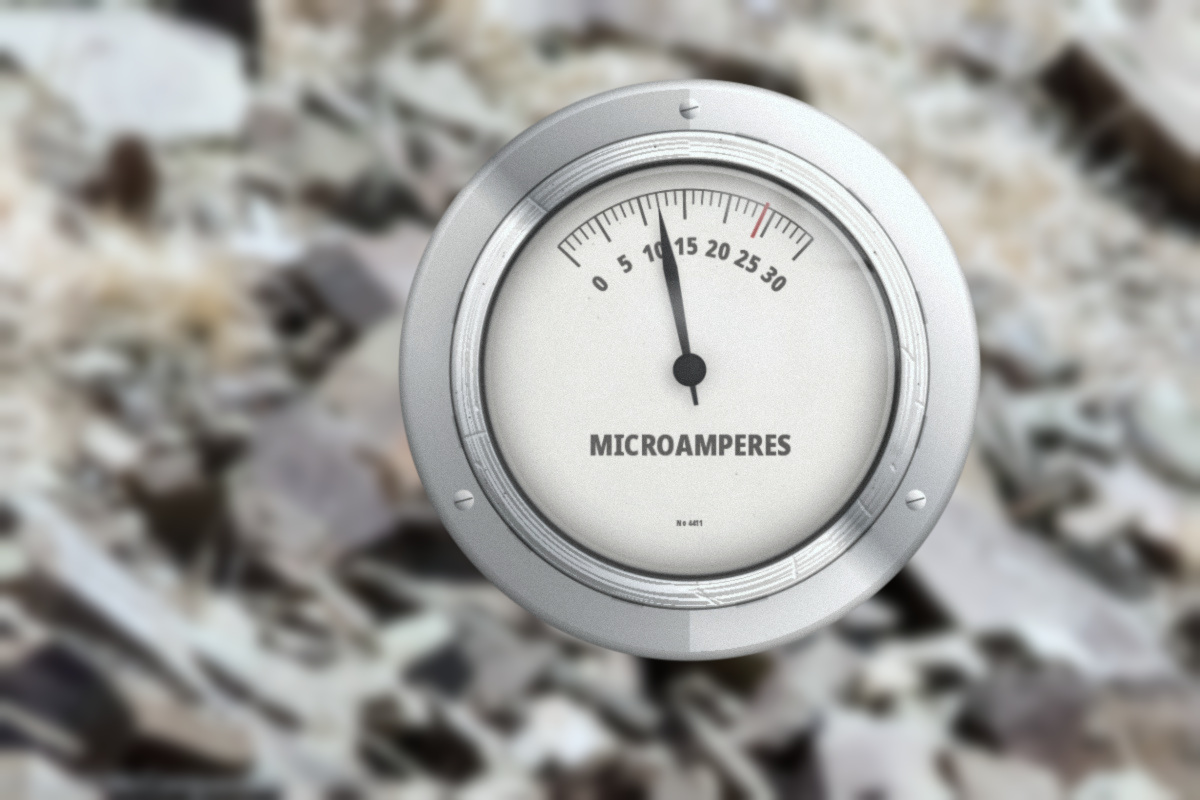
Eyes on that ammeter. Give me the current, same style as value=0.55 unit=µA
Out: value=12 unit=µA
